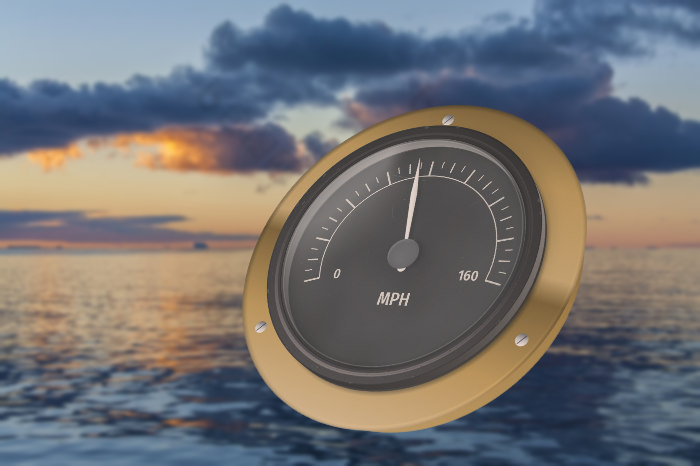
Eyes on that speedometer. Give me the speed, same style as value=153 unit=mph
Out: value=75 unit=mph
